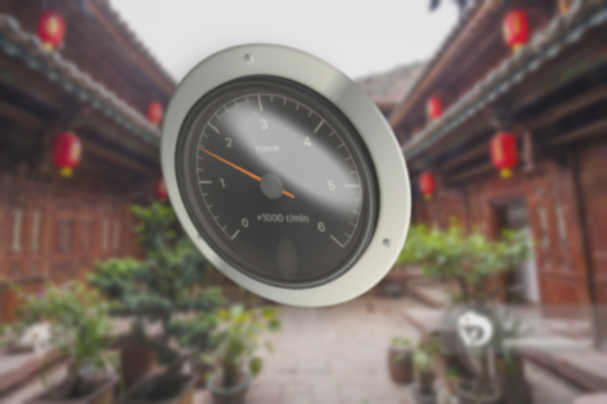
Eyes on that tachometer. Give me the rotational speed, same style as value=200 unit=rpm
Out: value=1600 unit=rpm
